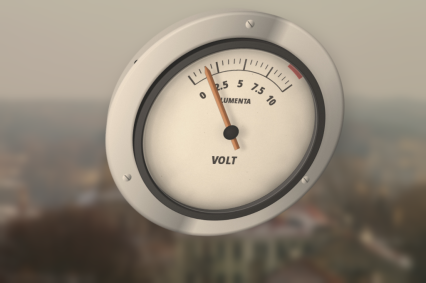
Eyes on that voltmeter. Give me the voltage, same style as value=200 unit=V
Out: value=1.5 unit=V
